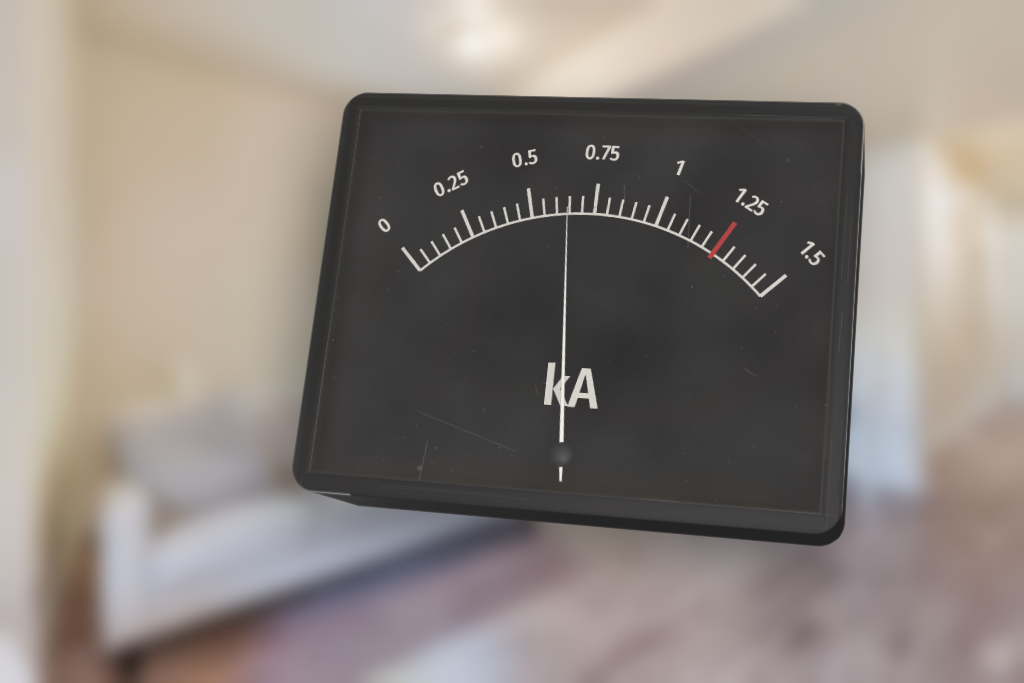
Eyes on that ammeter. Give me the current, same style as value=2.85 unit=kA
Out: value=0.65 unit=kA
